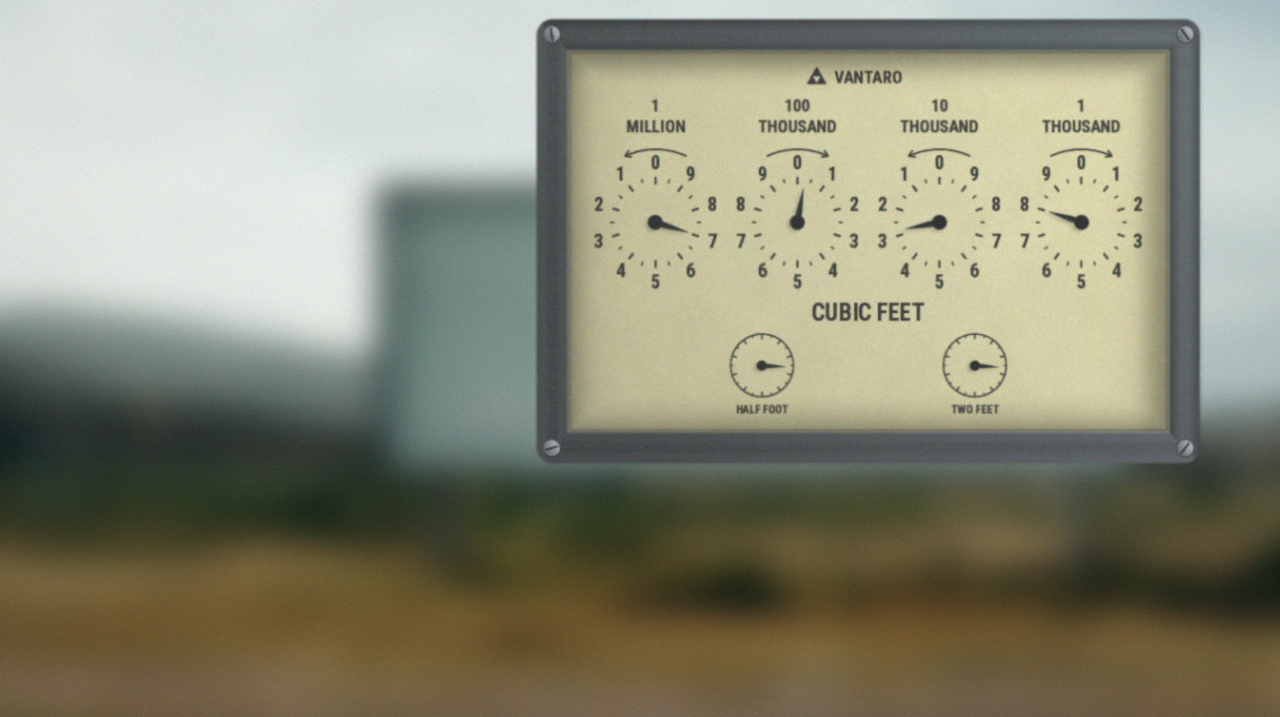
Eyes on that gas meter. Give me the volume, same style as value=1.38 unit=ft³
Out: value=702800 unit=ft³
